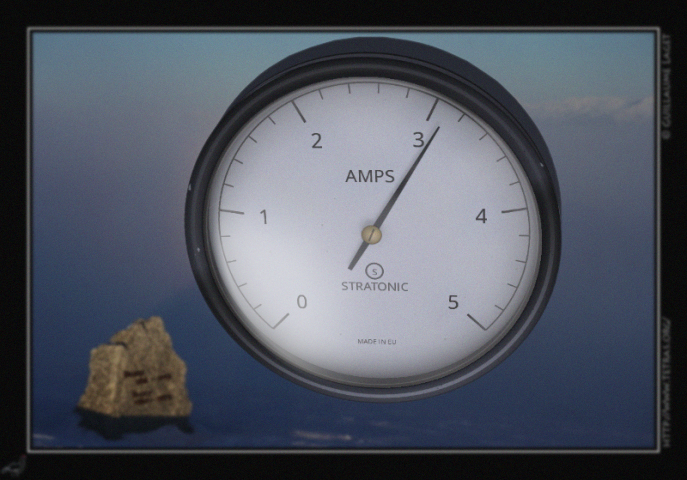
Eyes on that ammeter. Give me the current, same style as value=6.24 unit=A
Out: value=3.1 unit=A
